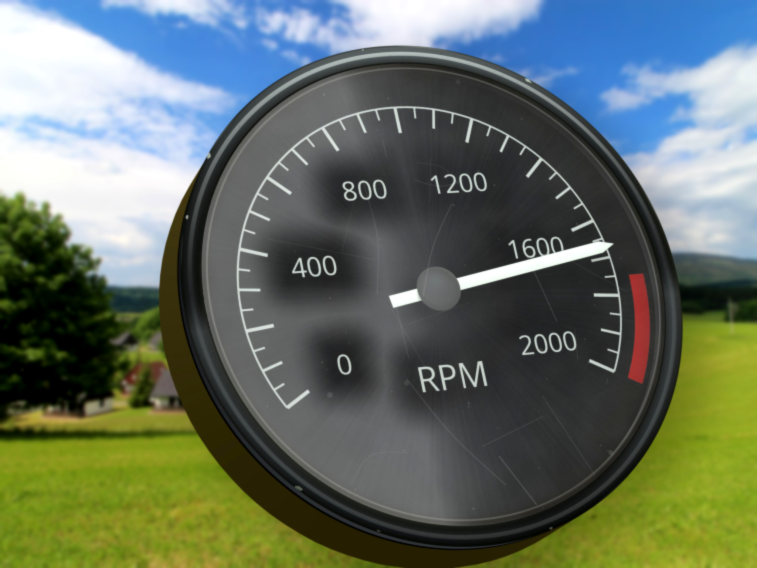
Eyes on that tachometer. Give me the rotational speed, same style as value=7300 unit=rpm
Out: value=1675 unit=rpm
